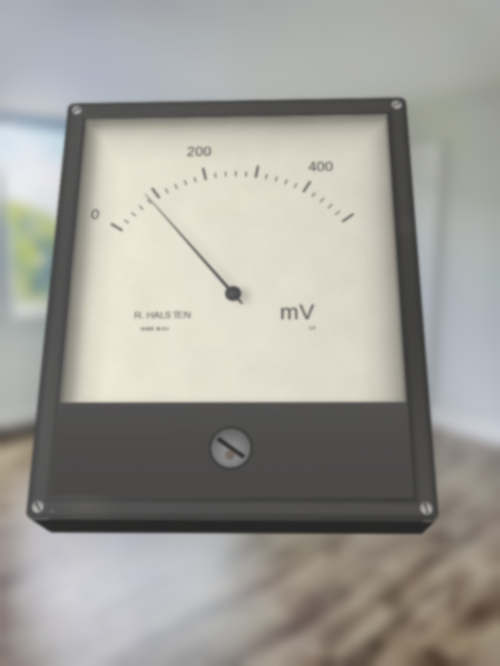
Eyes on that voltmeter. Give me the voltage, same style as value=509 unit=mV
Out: value=80 unit=mV
